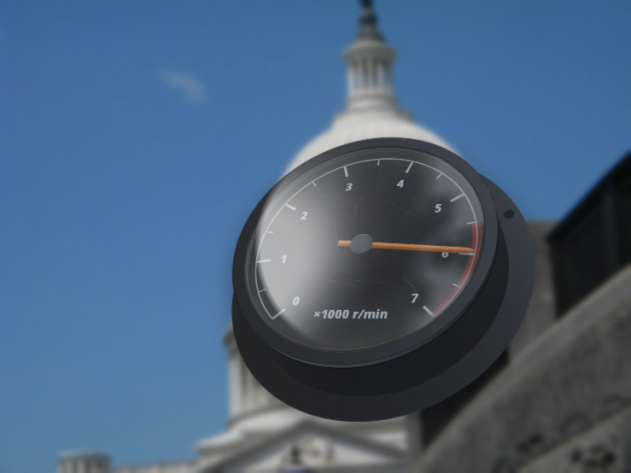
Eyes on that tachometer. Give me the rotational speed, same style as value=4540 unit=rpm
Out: value=6000 unit=rpm
